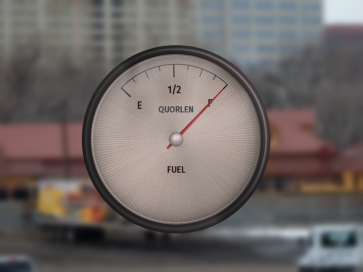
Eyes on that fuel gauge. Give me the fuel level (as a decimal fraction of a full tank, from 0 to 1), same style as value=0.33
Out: value=1
